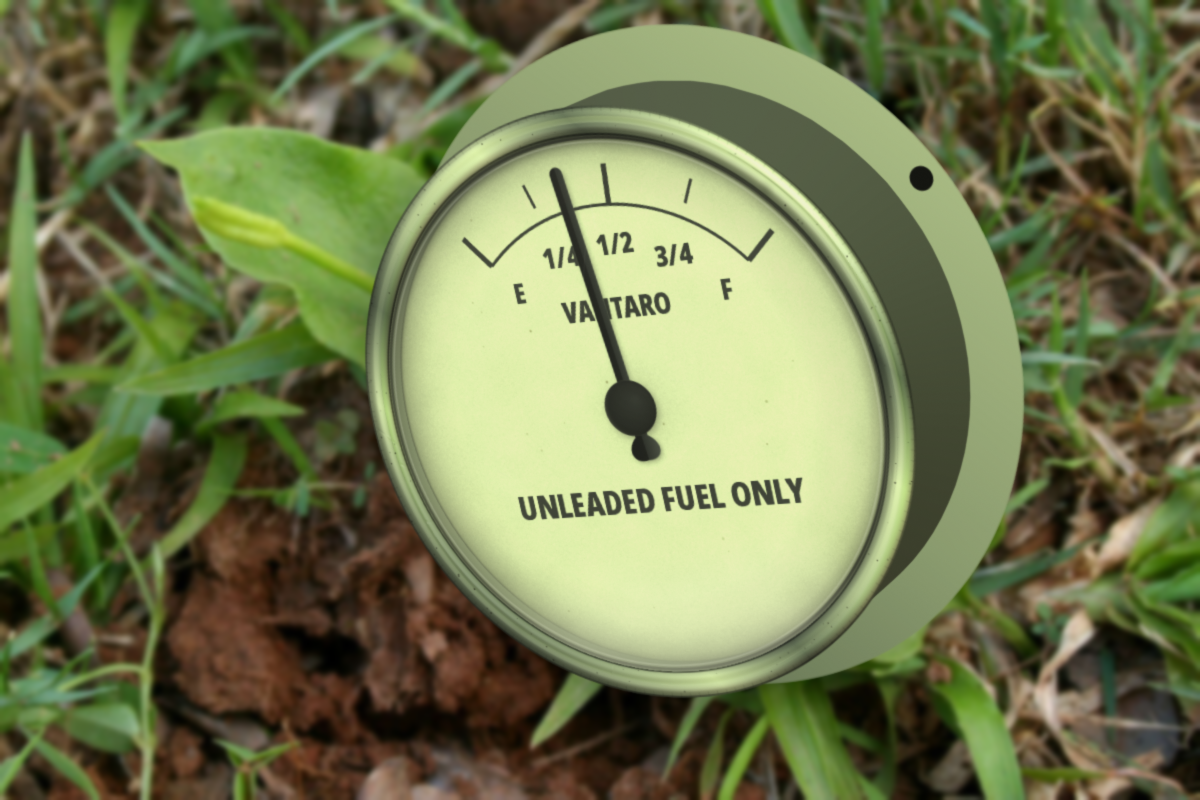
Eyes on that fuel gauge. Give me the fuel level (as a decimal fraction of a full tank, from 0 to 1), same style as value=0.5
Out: value=0.375
